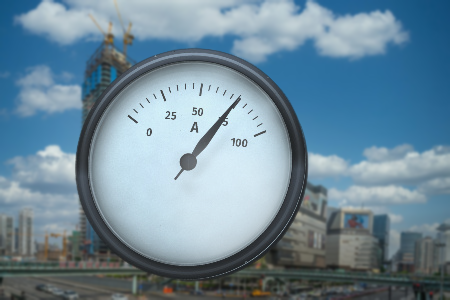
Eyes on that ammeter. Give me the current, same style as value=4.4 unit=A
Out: value=75 unit=A
